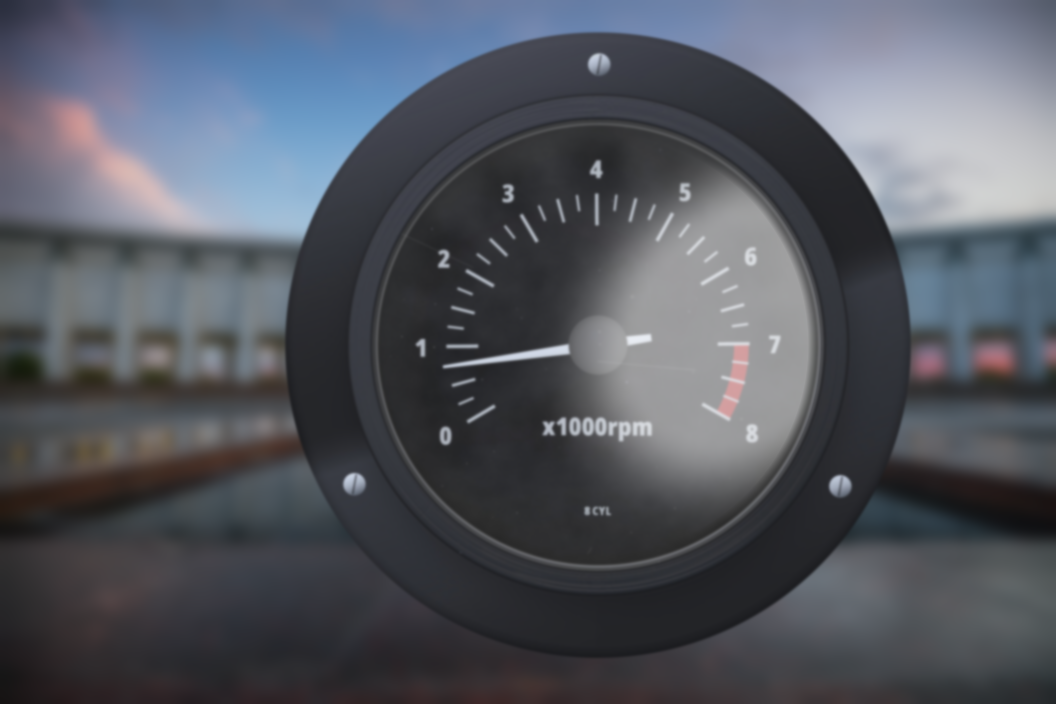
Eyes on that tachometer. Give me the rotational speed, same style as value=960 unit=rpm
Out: value=750 unit=rpm
